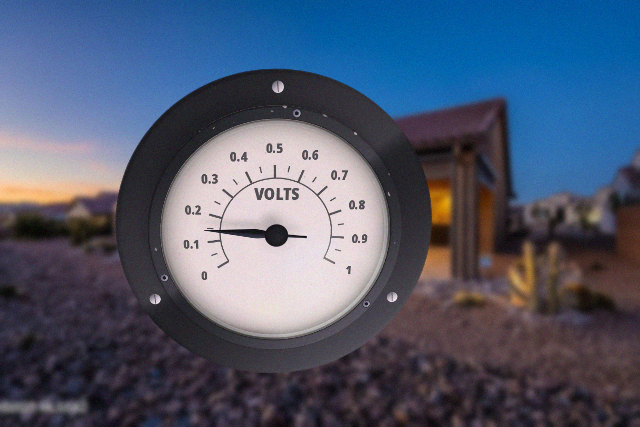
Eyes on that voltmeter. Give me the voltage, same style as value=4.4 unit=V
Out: value=0.15 unit=V
